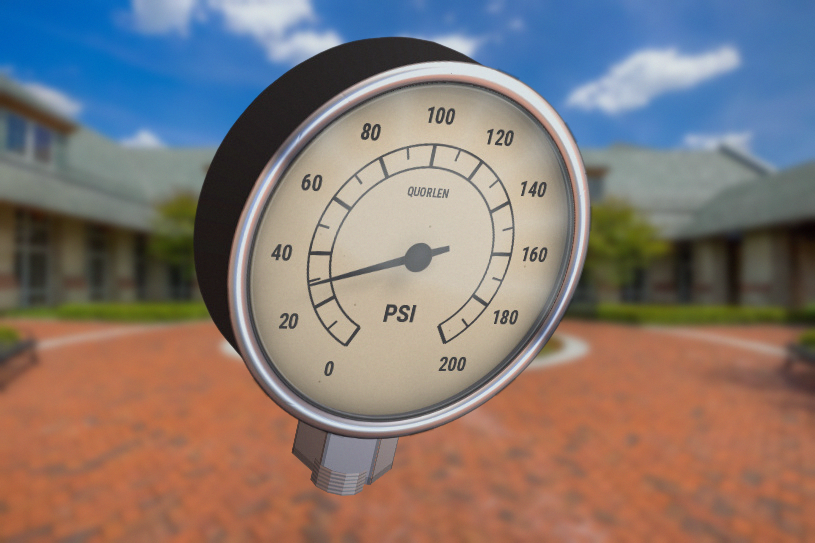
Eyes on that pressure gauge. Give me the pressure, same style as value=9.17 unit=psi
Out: value=30 unit=psi
